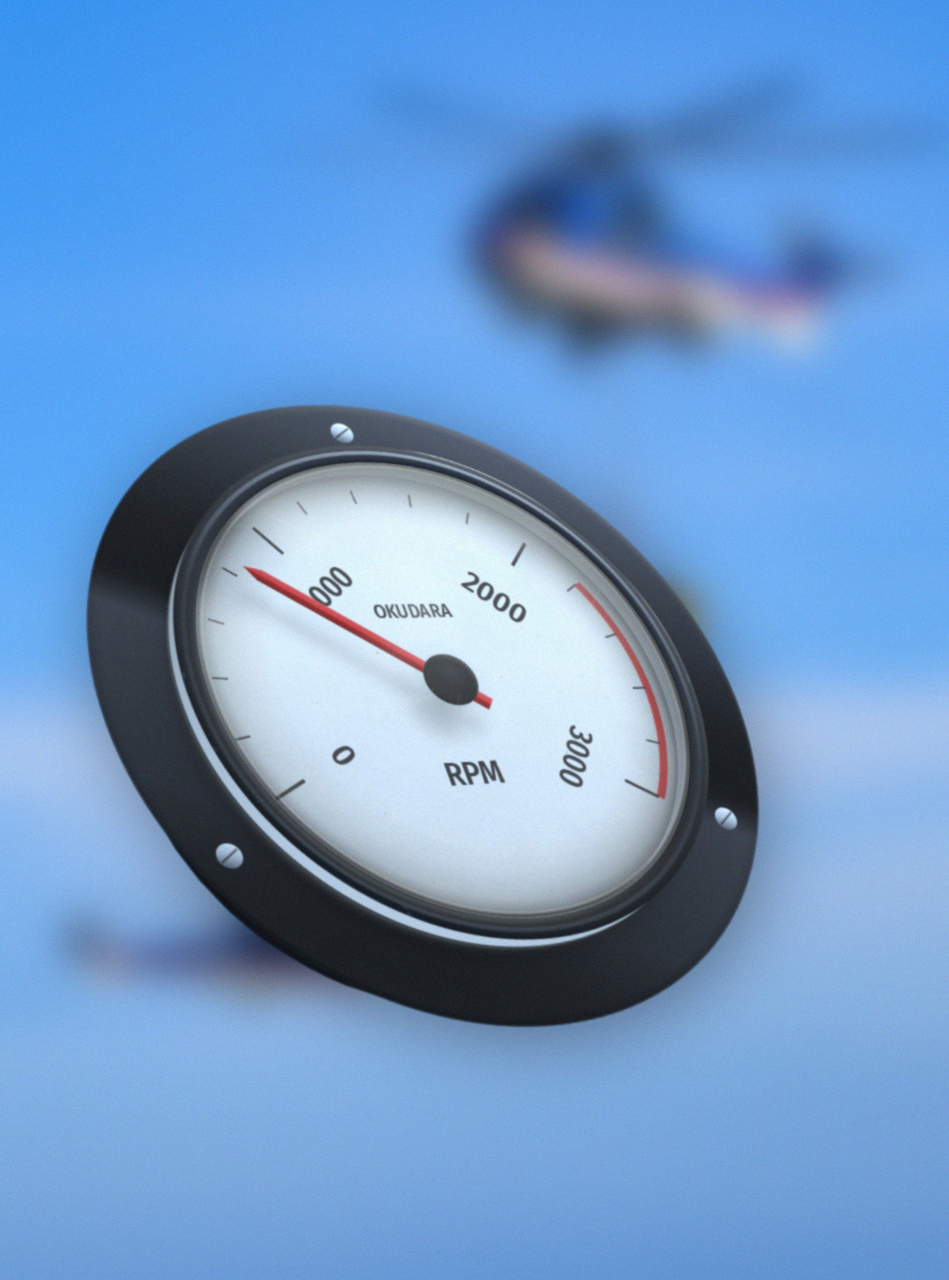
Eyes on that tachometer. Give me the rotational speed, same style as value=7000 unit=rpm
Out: value=800 unit=rpm
